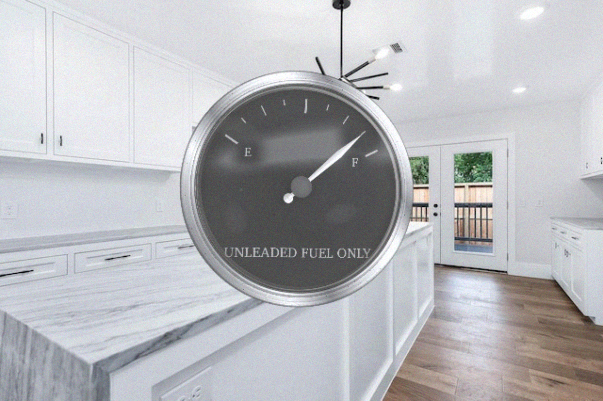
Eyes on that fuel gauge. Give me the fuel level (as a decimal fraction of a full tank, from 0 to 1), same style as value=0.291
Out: value=0.875
